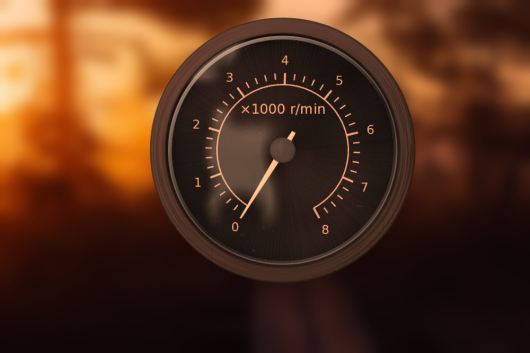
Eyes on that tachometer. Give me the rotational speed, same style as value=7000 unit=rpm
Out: value=0 unit=rpm
